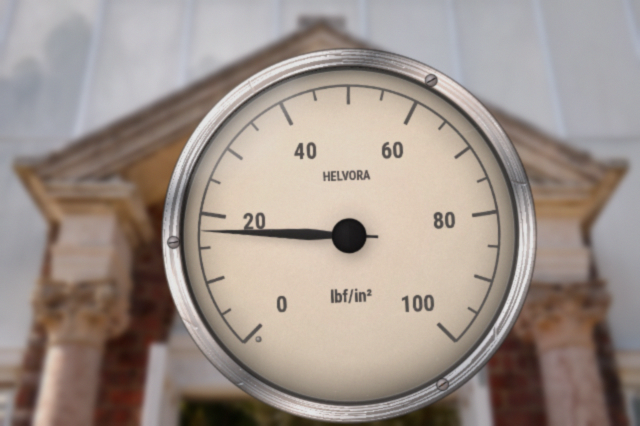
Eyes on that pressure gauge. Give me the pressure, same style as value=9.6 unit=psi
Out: value=17.5 unit=psi
